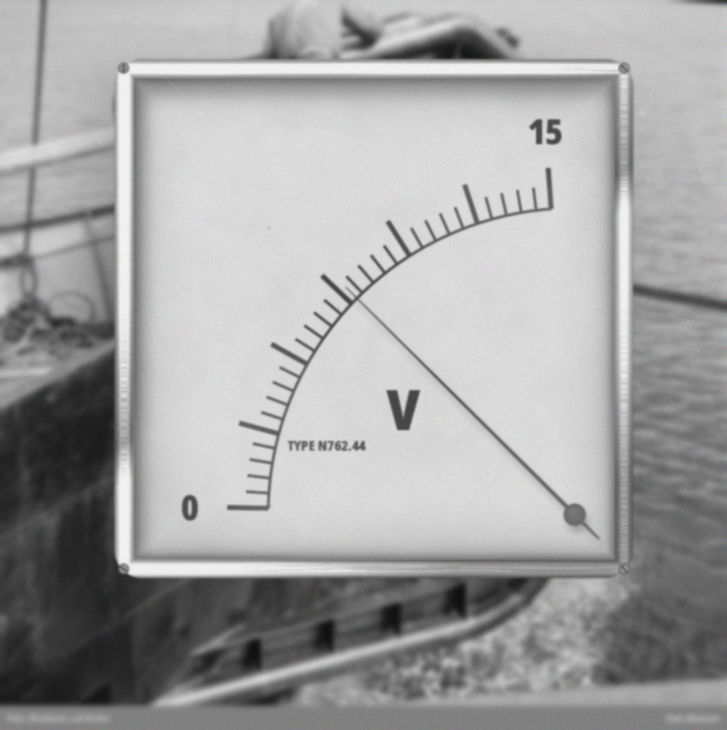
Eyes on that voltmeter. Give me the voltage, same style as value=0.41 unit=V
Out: value=7.75 unit=V
